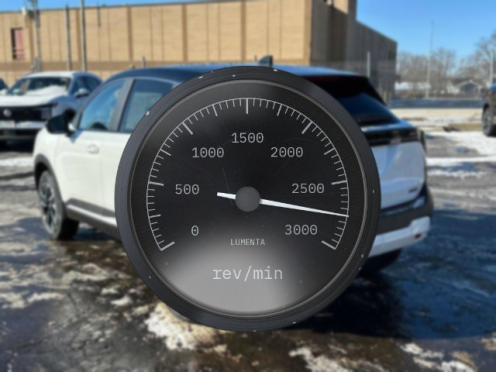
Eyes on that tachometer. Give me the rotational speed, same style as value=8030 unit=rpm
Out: value=2750 unit=rpm
